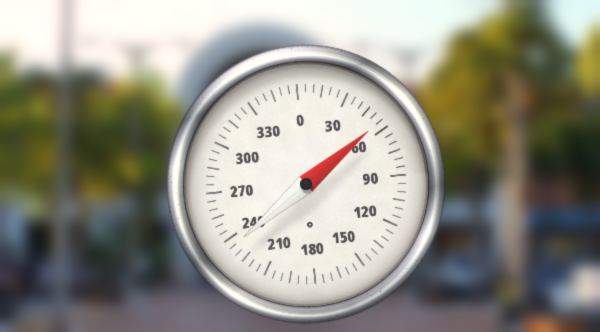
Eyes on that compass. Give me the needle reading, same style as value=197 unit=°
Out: value=55 unit=°
